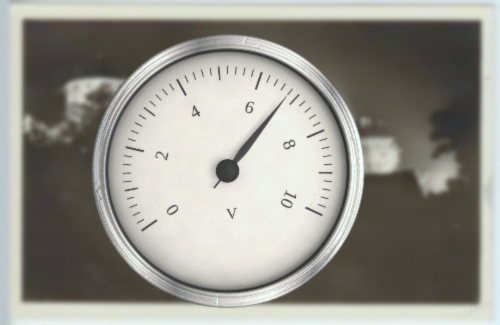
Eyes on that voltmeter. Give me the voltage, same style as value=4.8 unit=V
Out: value=6.8 unit=V
